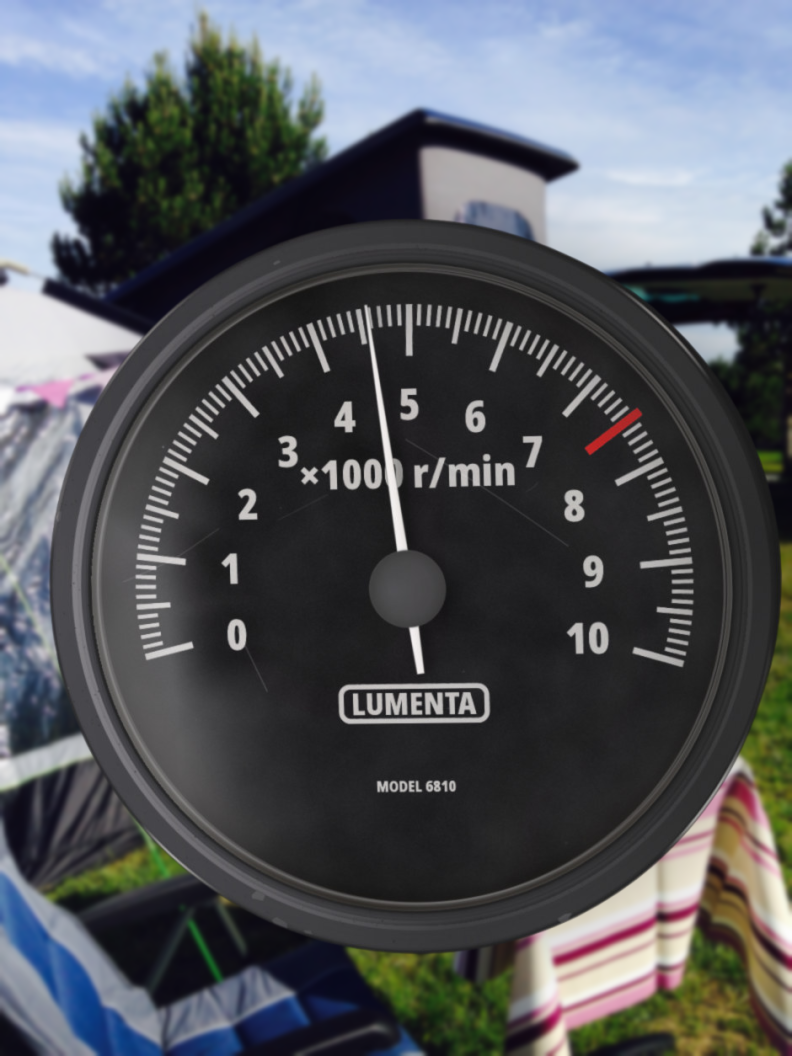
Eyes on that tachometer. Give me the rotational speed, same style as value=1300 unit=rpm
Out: value=4600 unit=rpm
